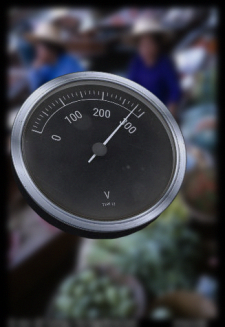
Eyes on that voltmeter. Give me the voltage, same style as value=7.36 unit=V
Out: value=280 unit=V
